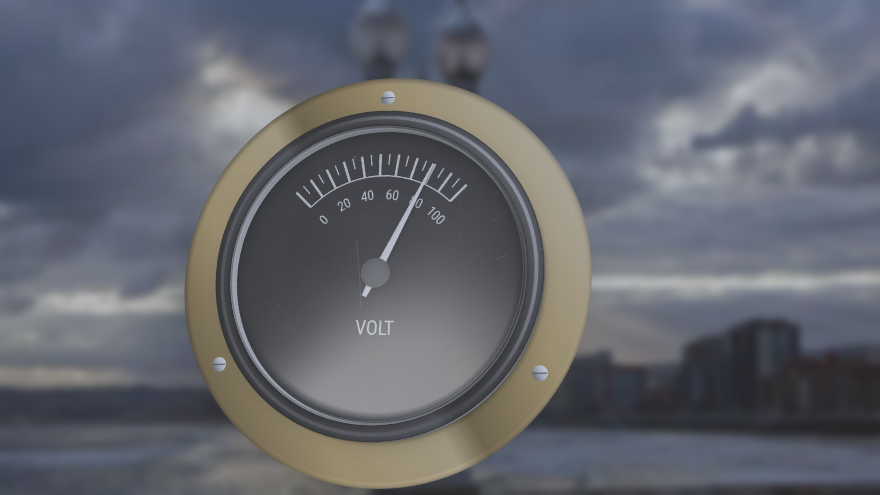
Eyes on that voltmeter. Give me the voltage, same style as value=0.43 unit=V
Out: value=80 unit=V
